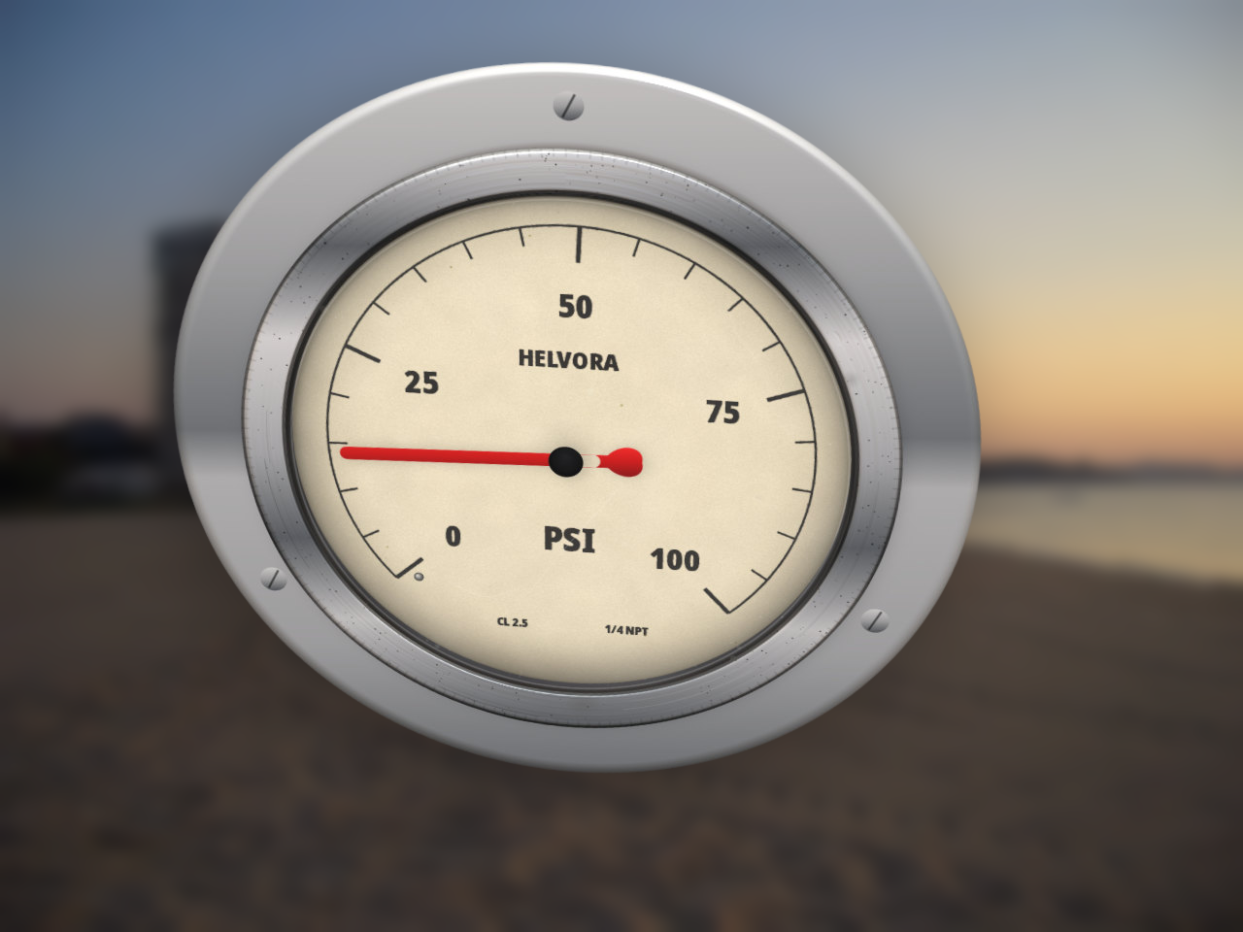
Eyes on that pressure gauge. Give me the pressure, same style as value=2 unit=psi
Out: value=15 unit=psi
